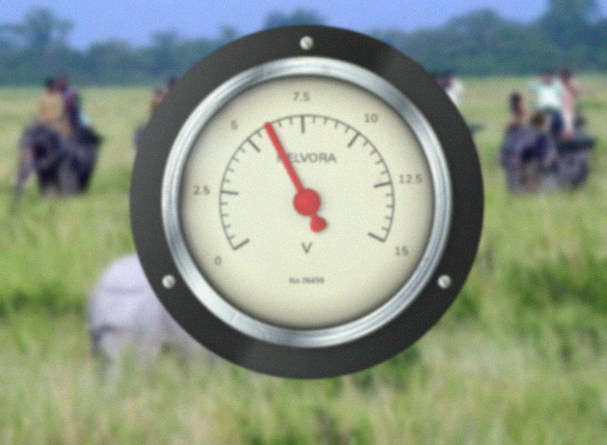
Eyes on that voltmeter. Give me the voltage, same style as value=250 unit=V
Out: value=6 unit=V
